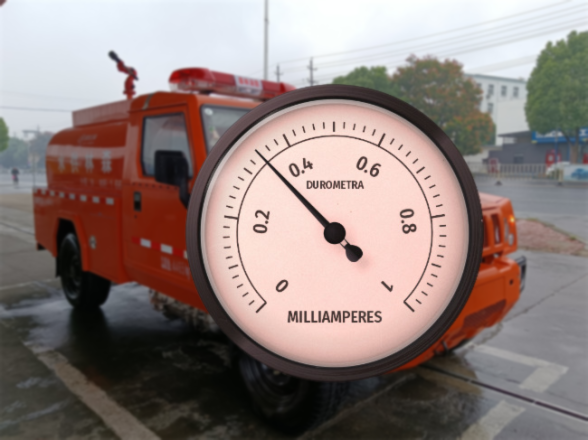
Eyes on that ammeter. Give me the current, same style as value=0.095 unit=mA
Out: value=0.34 unit=mA
